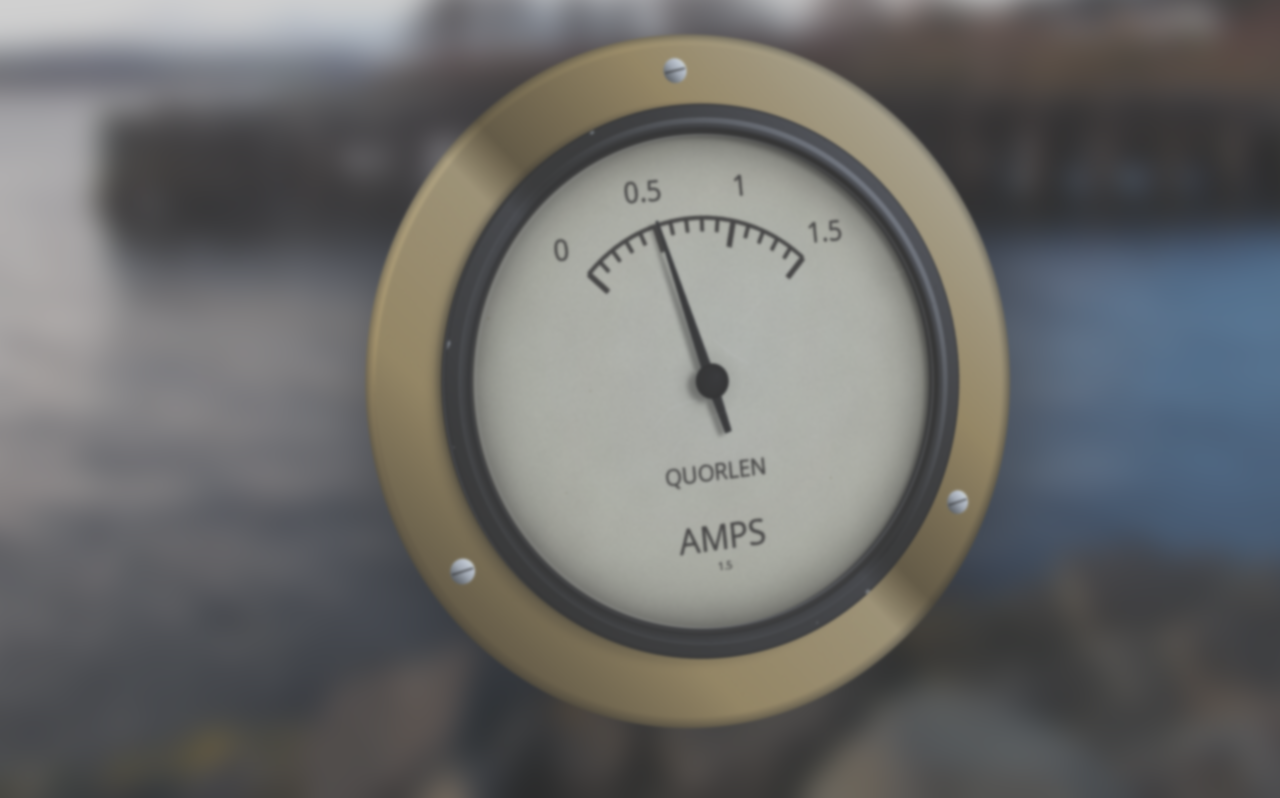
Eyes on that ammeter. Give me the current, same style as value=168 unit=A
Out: value=0.5 unit=A
